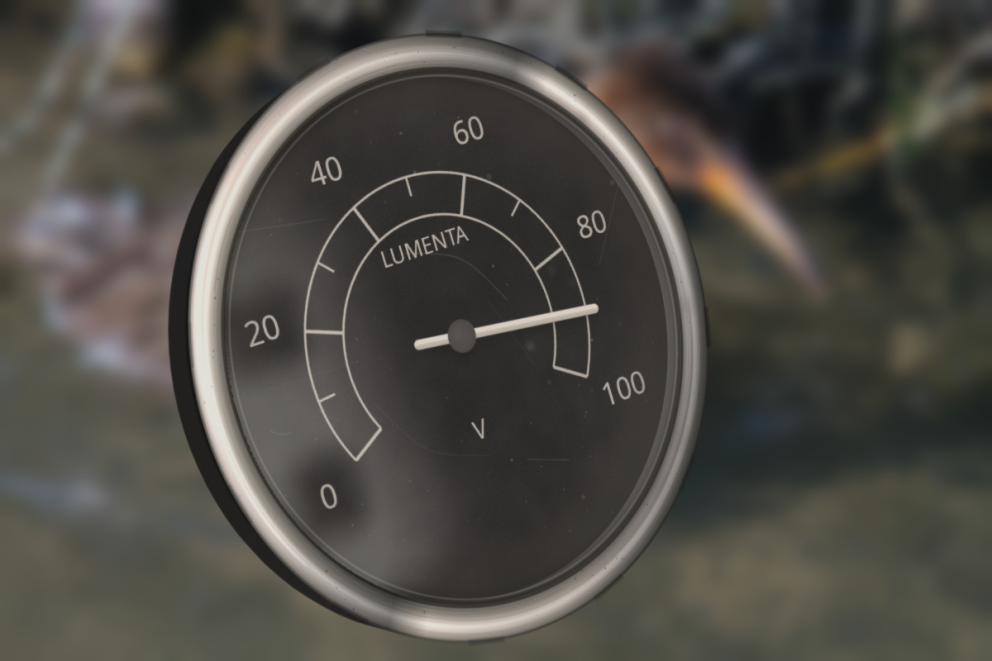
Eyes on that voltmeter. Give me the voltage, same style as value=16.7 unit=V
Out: value=90 unit=V
